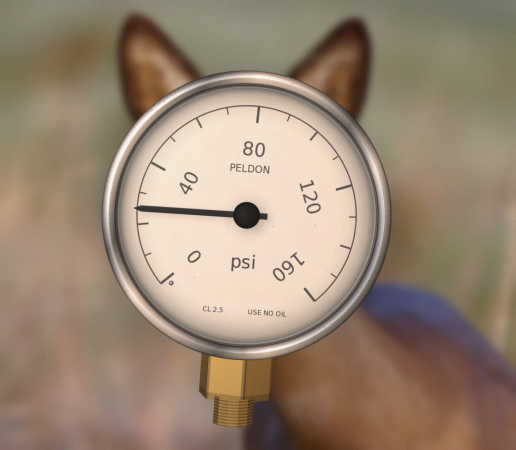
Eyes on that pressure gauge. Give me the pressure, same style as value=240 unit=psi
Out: value=25 unit=psi
